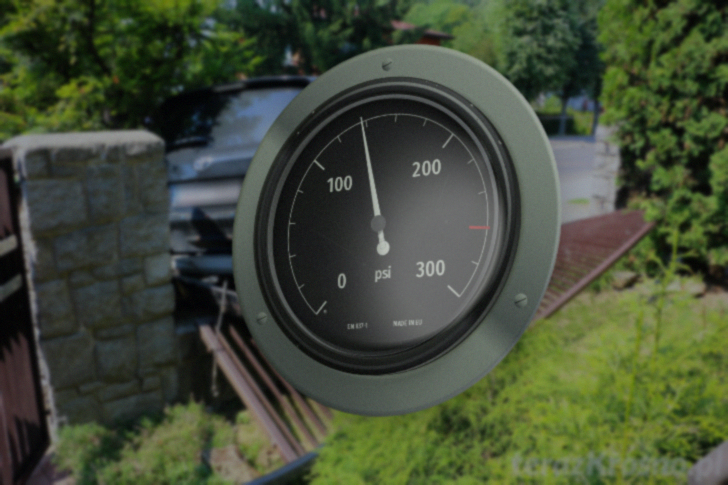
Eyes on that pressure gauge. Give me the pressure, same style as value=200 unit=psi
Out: value=140 unit=psi
